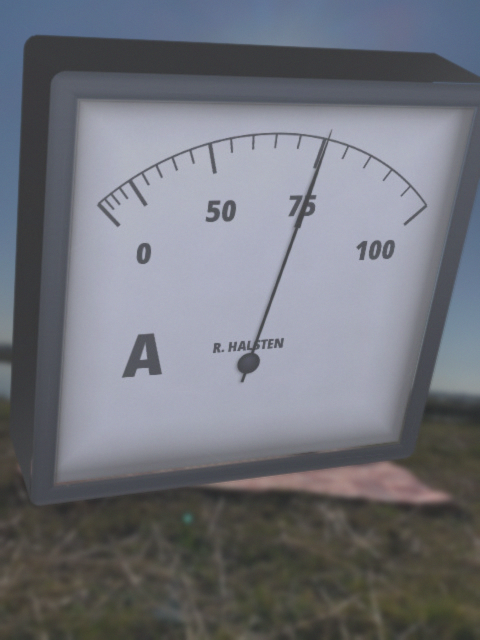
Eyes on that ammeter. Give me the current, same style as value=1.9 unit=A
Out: value=75 unit=A
